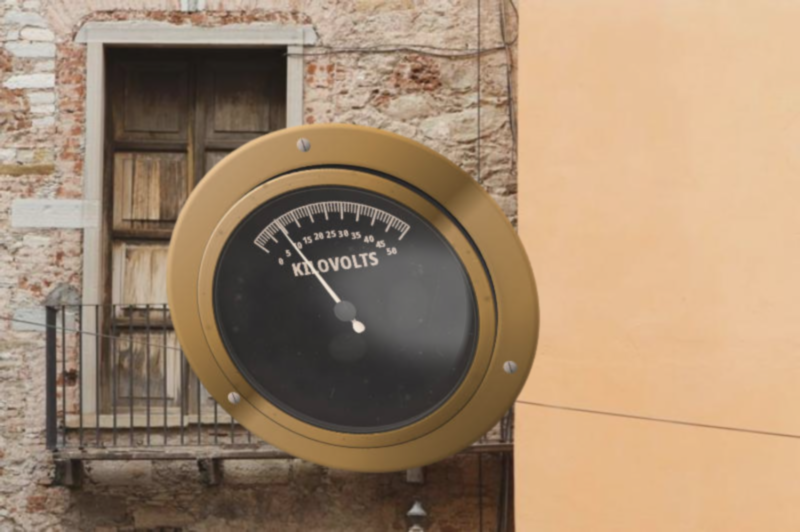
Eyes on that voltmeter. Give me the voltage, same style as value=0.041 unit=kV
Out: value=10 unit=kV
